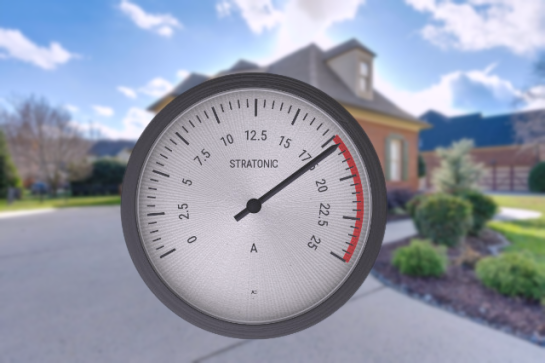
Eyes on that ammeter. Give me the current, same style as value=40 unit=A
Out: value=18 unit=A
